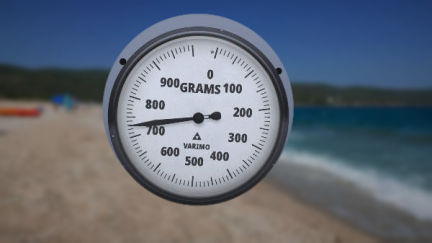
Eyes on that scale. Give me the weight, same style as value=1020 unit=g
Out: value=730 unit=g
